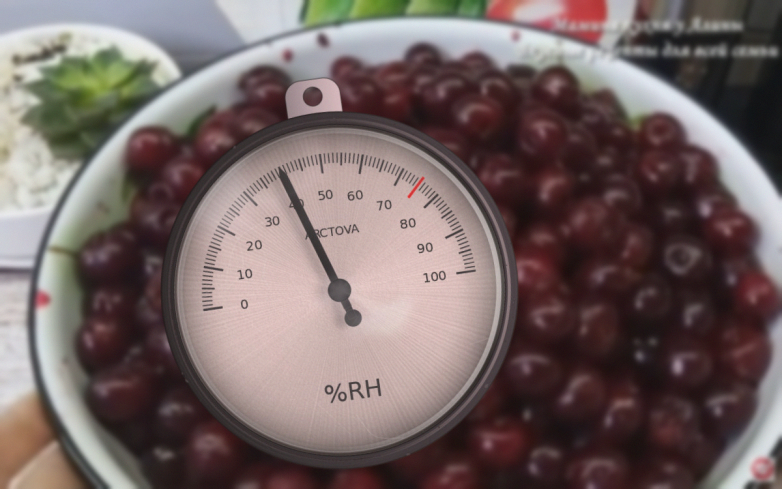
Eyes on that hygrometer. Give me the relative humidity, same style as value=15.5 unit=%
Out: value=40 unit=%
